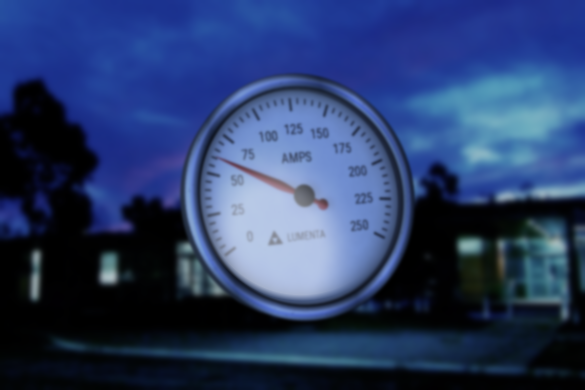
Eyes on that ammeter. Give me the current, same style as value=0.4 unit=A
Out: value=60 unit=A
